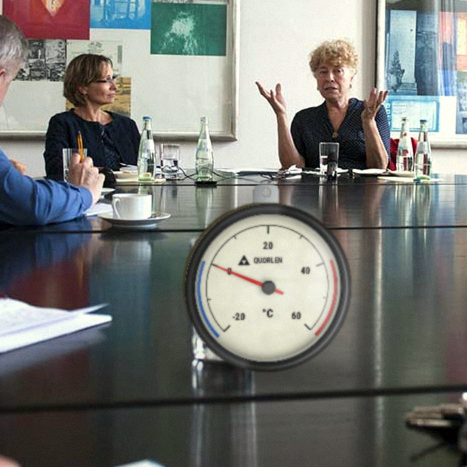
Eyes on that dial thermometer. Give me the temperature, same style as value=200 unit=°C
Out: value=0 unit=°C
